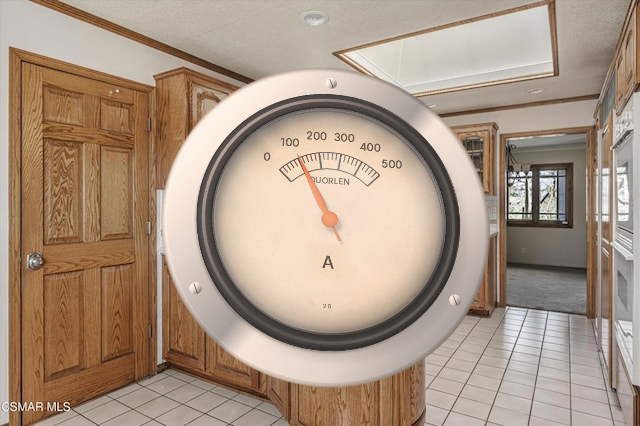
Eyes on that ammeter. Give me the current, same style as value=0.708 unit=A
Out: value=100 unit=A
